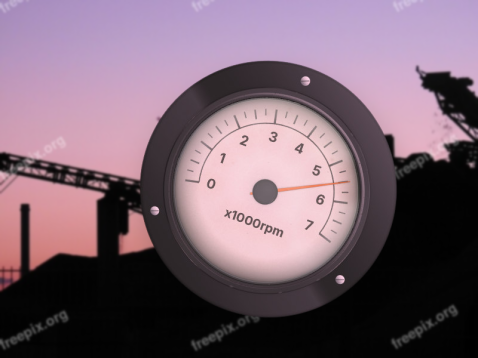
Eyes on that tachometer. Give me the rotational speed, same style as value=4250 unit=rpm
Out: value=5500 unit=rpm
